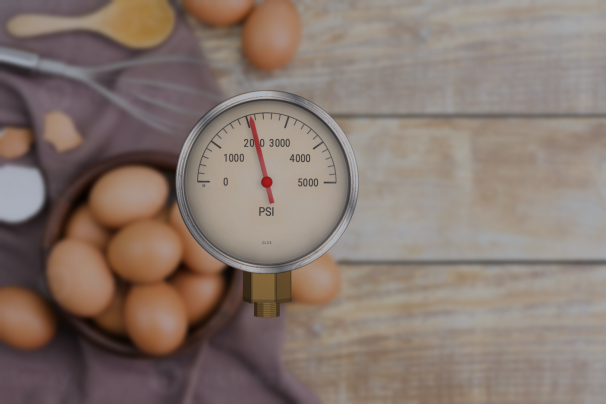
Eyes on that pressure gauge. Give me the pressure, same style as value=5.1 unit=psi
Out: value=2100 unit=psi
